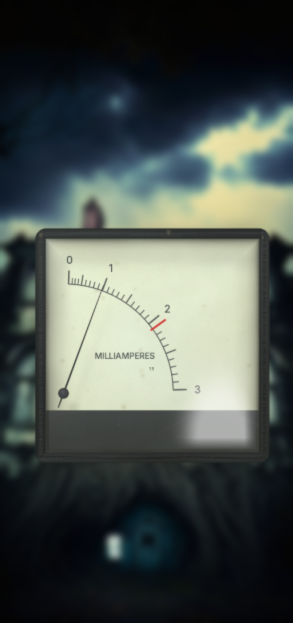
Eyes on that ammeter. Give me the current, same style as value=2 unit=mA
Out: value=1 unit=mA
